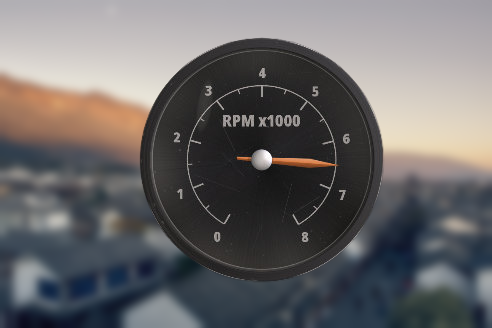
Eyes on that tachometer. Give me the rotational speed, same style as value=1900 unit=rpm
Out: value=6500 unit=rpm
